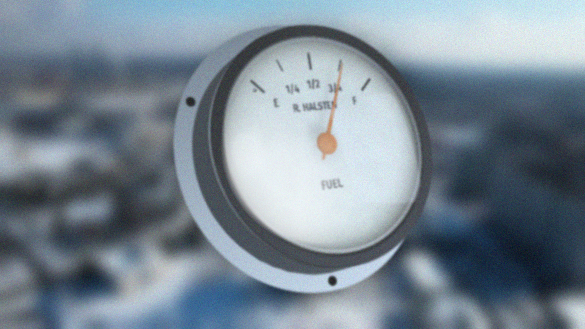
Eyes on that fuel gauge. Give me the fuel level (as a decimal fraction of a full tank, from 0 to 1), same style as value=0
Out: value=0.75
